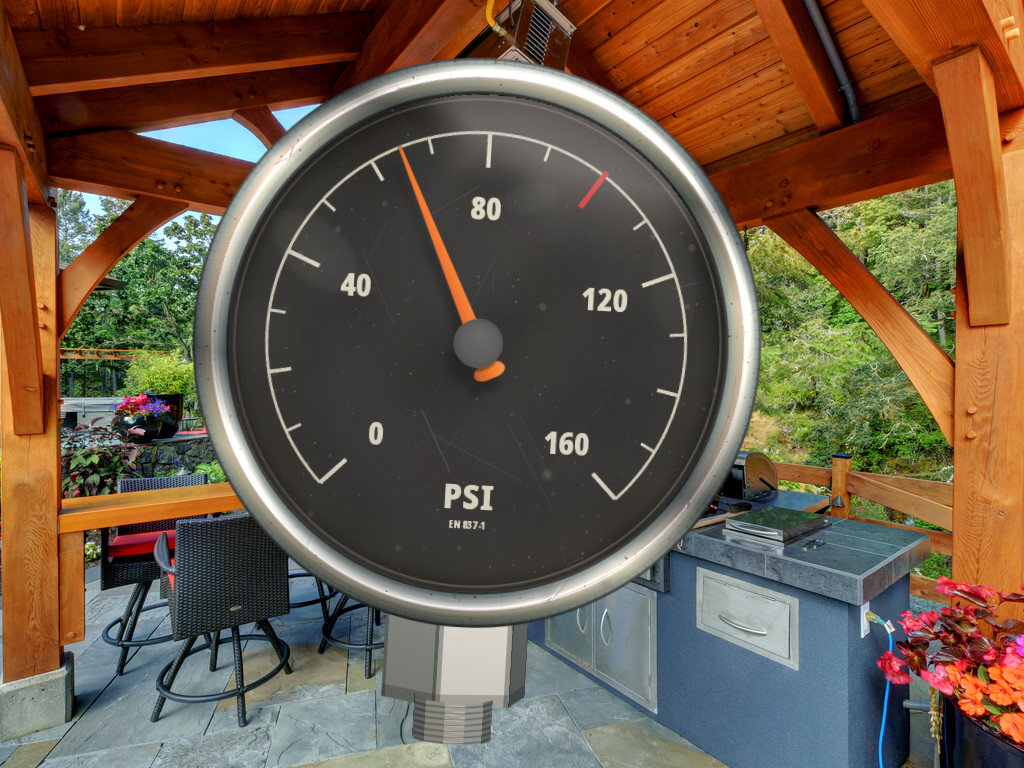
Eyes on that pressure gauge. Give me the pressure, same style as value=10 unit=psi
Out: value=65 unit=psi
